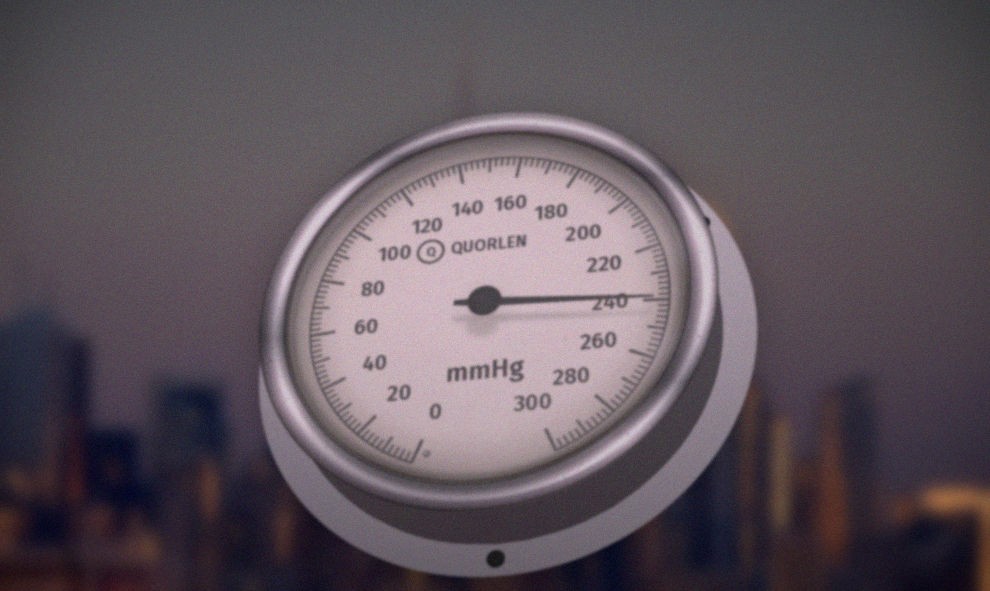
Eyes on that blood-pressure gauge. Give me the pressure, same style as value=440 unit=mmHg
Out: value=240 unit=mmHg
